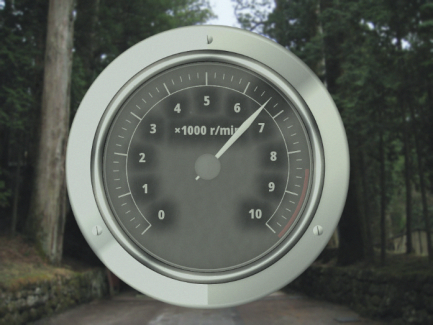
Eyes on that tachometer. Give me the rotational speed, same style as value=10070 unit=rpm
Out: value=6600 unit=rpm
